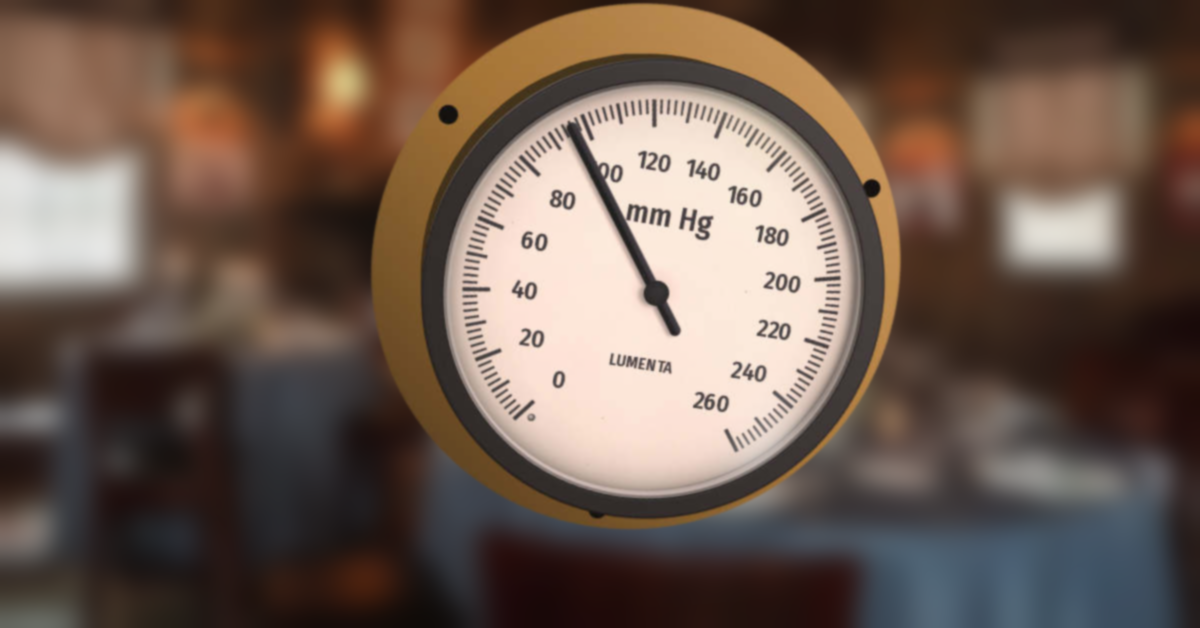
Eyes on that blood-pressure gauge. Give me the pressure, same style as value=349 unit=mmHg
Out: value=96 unit=mmHg
